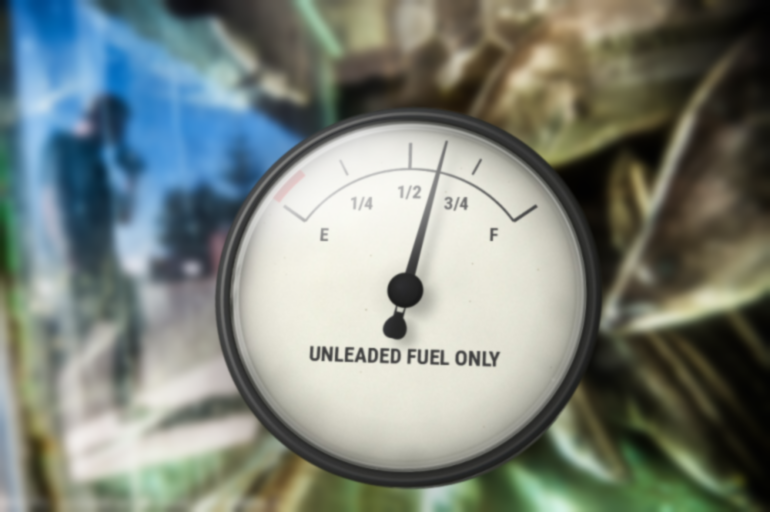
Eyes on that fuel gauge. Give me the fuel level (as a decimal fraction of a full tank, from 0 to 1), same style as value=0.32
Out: value=0.625
